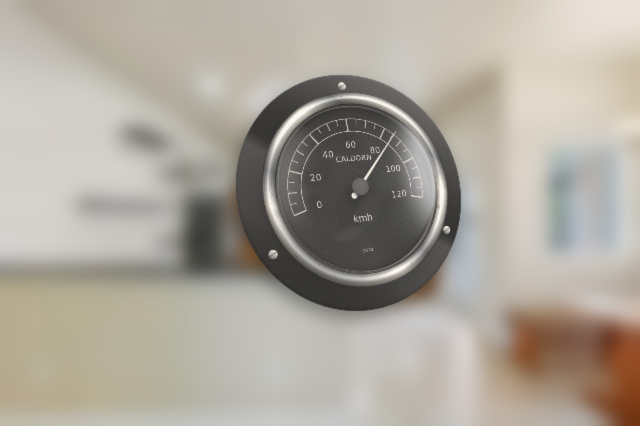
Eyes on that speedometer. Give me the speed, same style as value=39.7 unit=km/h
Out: value=85 unit=km/h
